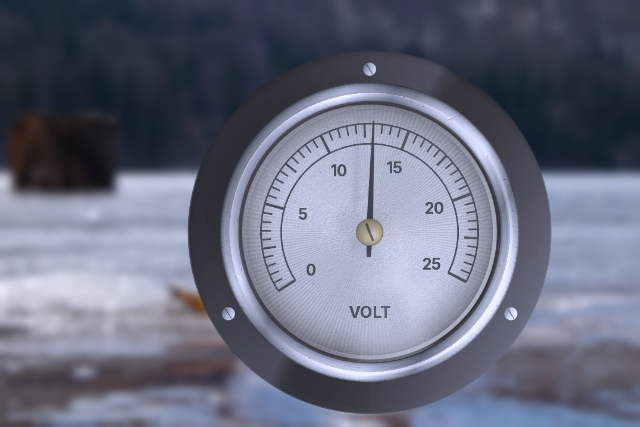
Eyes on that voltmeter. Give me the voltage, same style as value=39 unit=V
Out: value=13 unit=V
